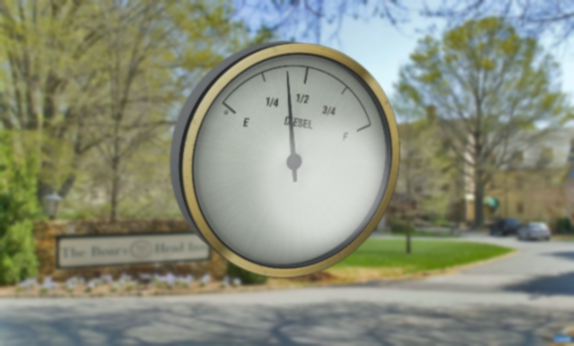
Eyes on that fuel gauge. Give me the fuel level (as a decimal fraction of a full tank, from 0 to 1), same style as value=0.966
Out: value=0.375
